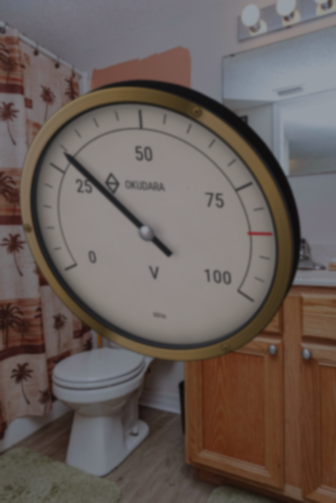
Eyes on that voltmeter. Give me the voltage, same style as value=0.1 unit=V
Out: value=30 unit=V
